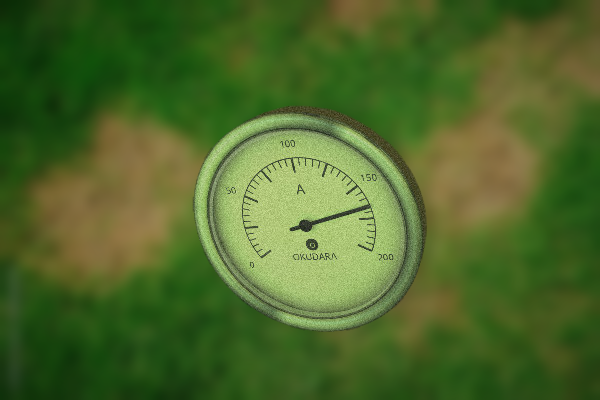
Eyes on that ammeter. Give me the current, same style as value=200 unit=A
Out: value=165 unit=A
